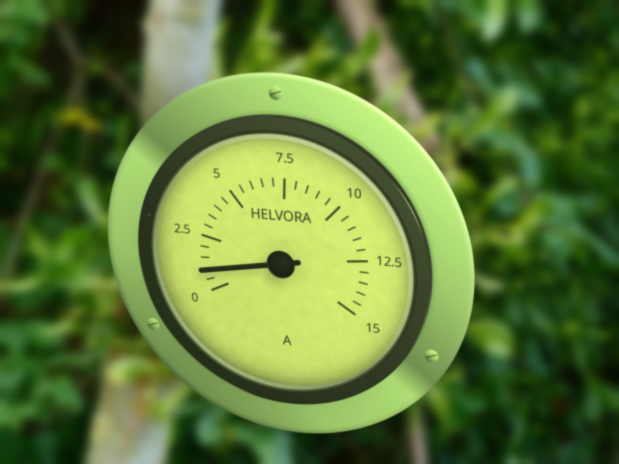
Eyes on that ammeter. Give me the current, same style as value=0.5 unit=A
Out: value=1 unit=A
